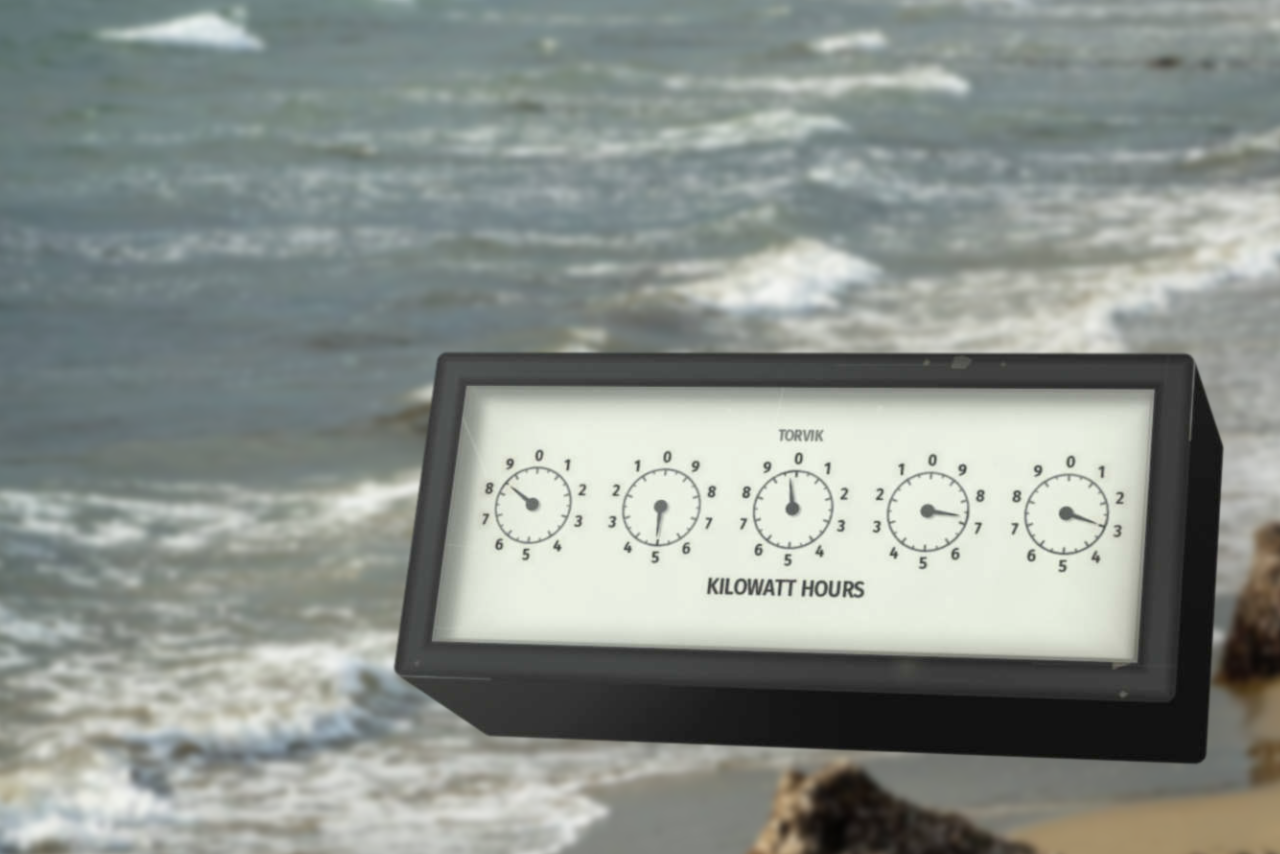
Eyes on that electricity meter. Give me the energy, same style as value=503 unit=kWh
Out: value=84973 unit=kWh
